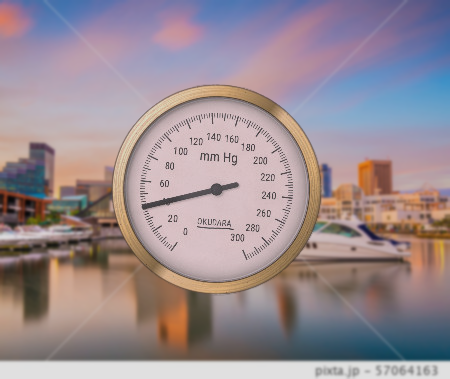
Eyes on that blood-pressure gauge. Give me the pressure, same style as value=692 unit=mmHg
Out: value=40 unit=mmHg
